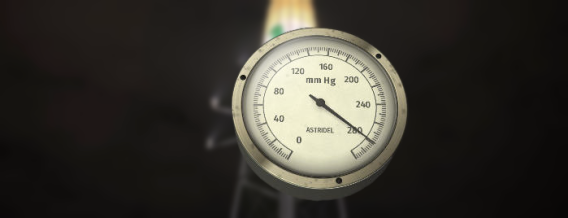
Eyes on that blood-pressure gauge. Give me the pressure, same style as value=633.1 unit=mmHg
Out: value=280 unit=mmHg
